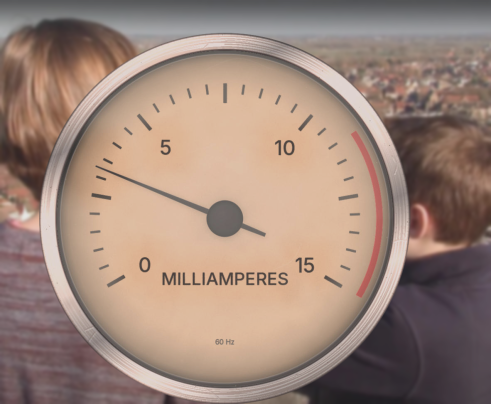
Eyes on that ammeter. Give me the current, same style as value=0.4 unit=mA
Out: value=3.25 unit=mA
